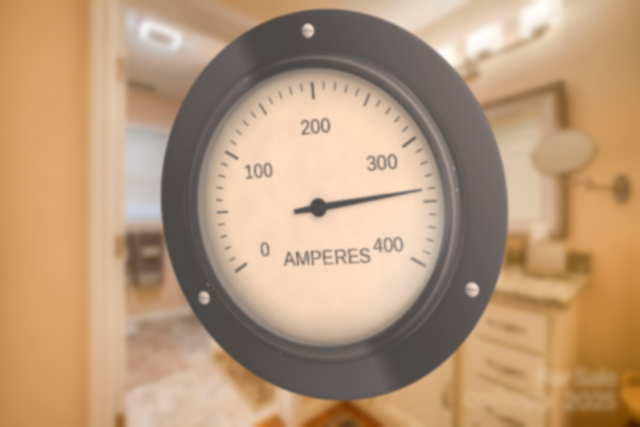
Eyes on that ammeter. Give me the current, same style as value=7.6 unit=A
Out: value=340 unit=A
